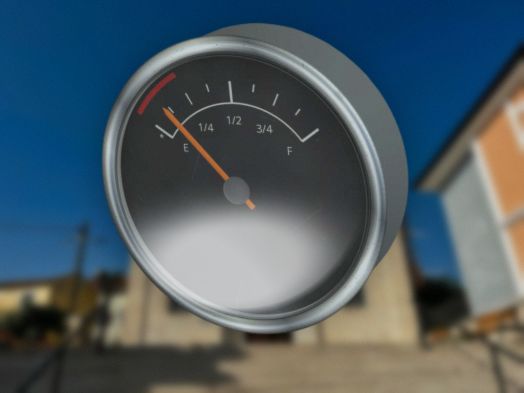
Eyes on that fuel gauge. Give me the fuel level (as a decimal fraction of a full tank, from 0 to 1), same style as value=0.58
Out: value=0.125
